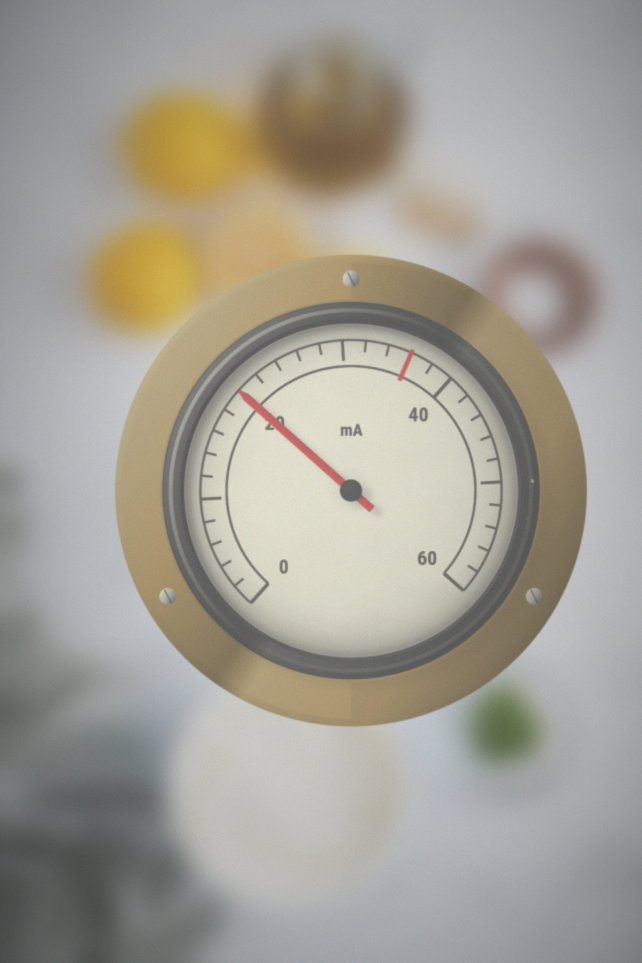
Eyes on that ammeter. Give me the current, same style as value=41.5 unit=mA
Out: value=20 unit=mA
